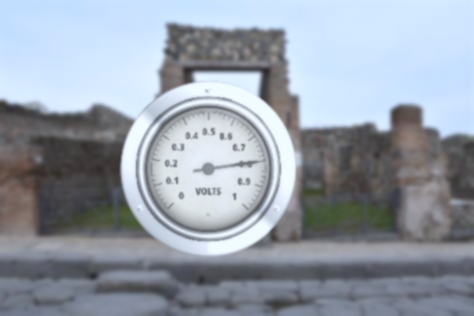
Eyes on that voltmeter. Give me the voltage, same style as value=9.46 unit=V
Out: value=0.8 unit=V
